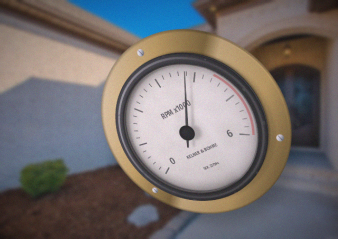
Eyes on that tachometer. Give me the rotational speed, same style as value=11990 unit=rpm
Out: value=3800 unit=rpm
